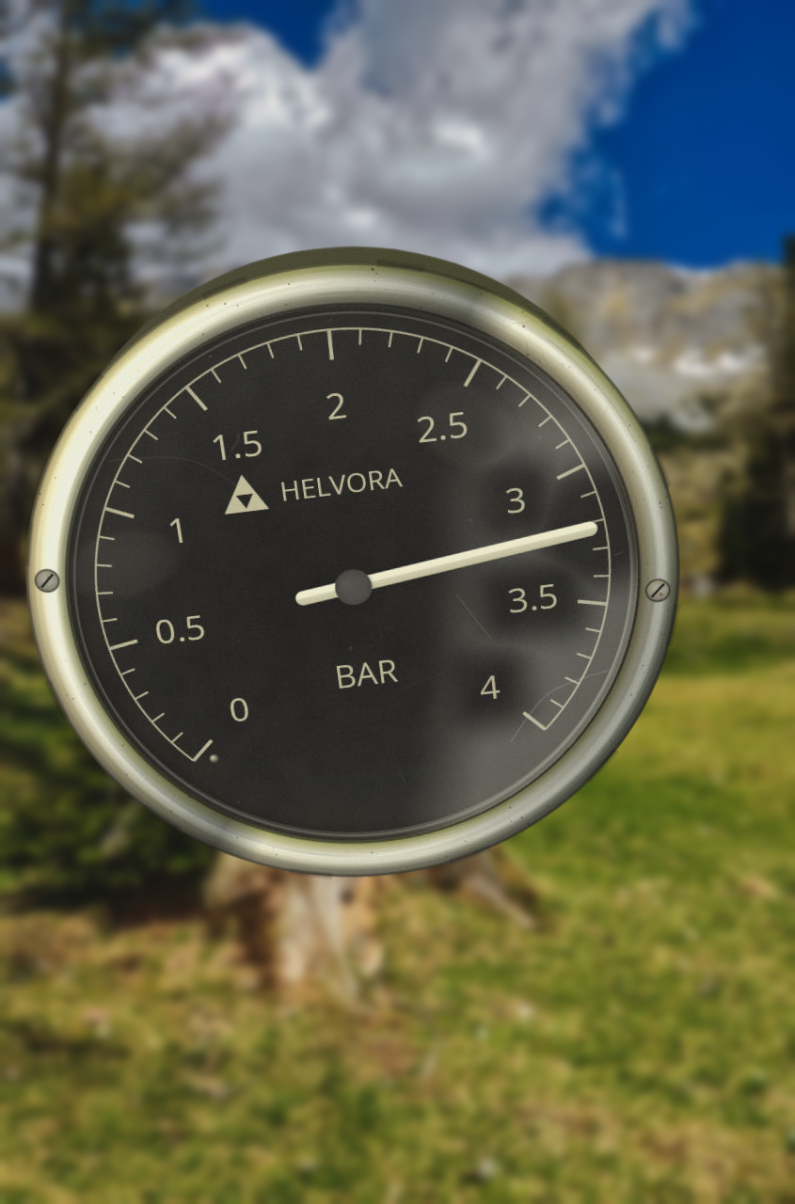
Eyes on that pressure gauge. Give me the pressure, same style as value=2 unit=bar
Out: value=3.2 unit=bar
